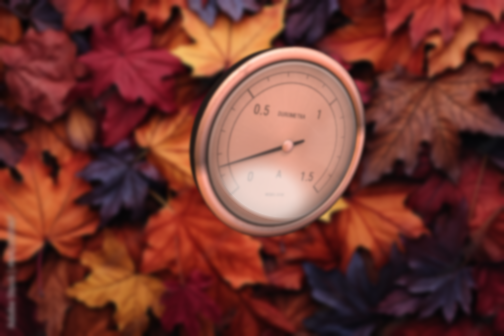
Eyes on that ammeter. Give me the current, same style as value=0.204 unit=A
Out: value=0.15 unit=A
